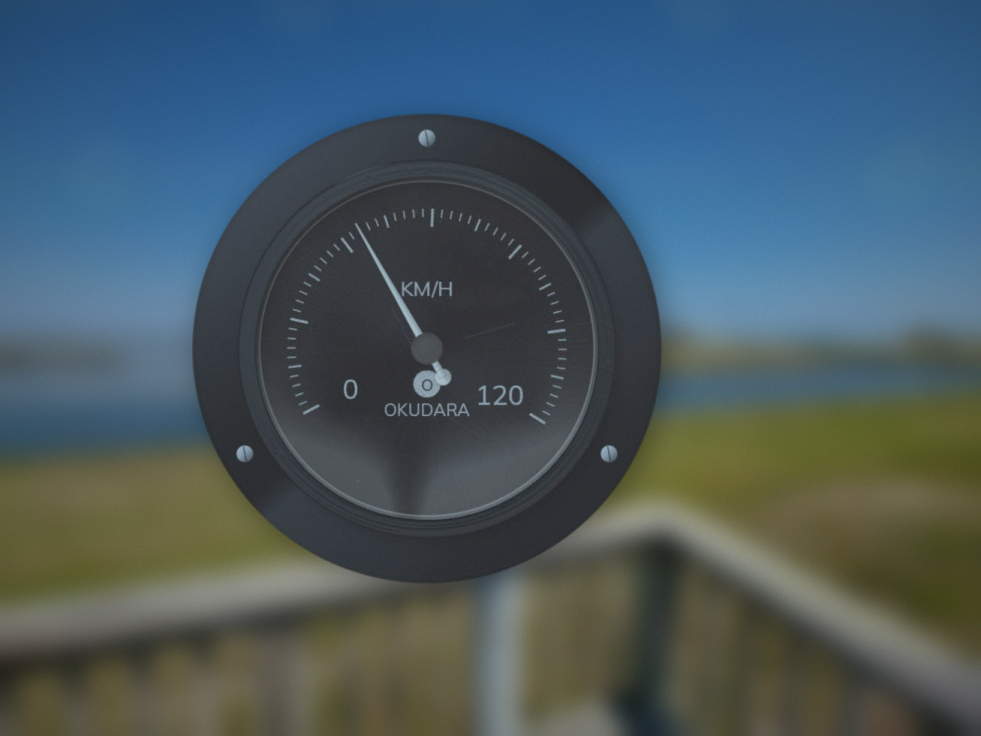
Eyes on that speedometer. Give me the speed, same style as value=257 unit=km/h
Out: value=44 unit=km/h
